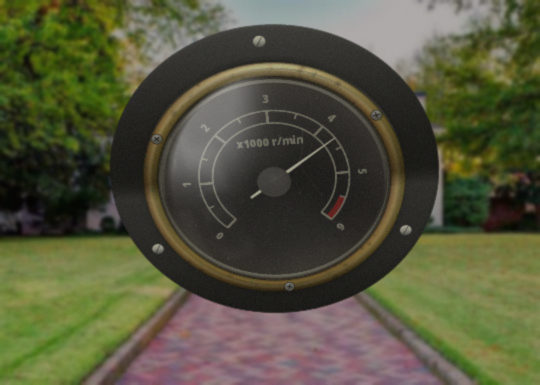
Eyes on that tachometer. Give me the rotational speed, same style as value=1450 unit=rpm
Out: value=4250 unit=rpm
